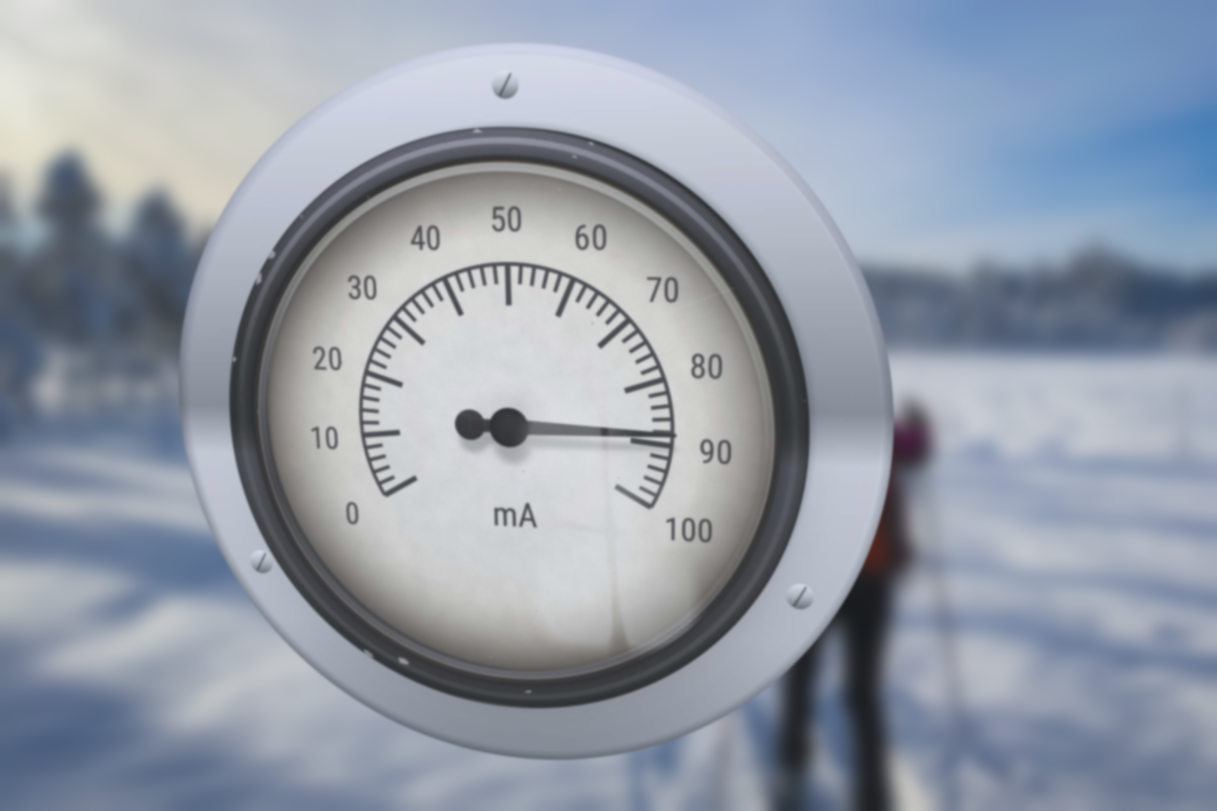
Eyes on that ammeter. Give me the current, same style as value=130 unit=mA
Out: value=88 unit=mA
